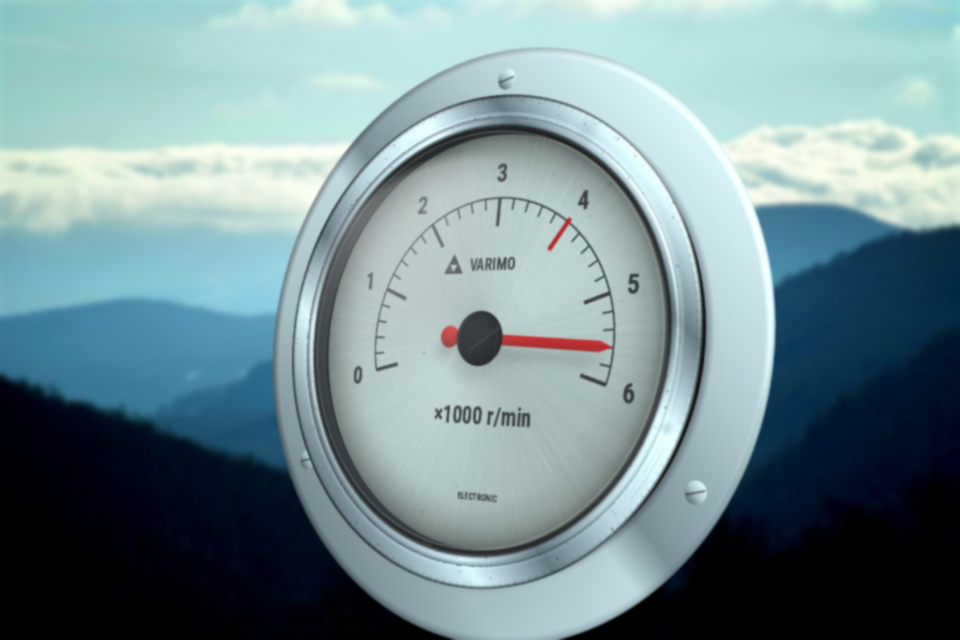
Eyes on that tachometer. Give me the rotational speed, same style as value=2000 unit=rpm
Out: value=5600 unit=rpm
